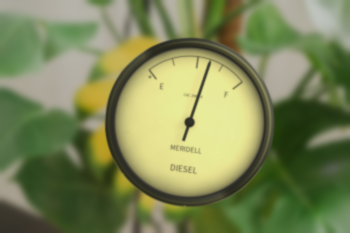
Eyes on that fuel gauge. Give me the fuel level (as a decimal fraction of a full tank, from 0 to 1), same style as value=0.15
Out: value=0.625
